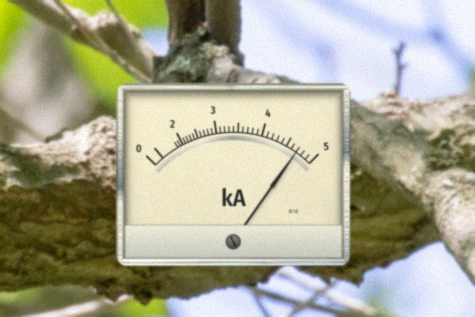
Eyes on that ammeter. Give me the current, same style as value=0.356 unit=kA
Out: value=4.7 unit=kA
